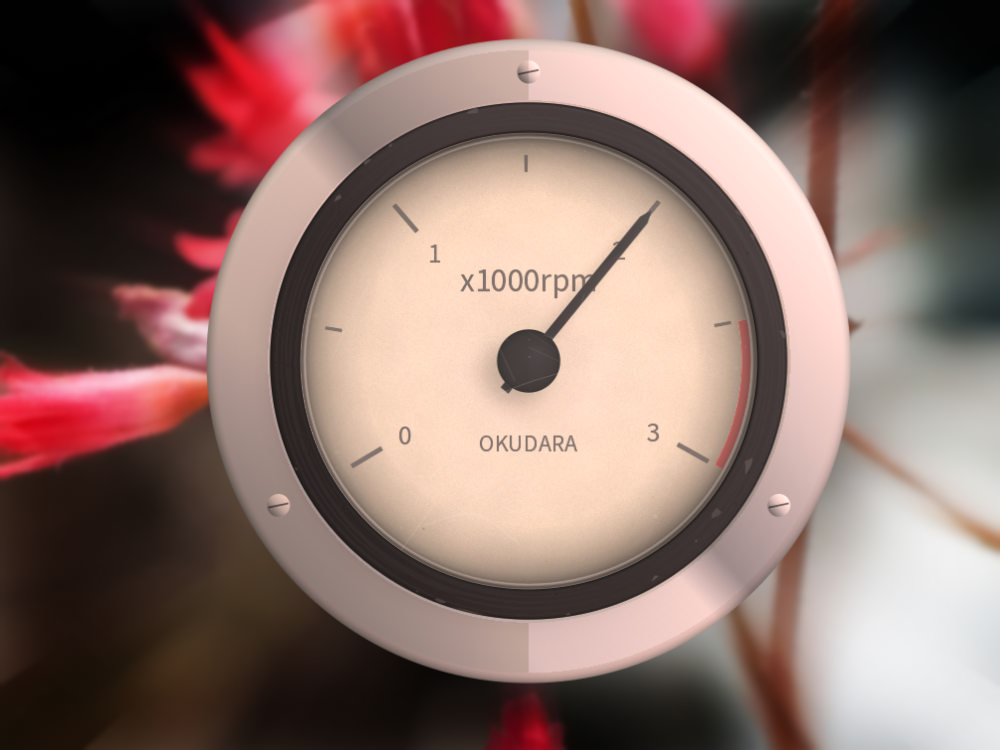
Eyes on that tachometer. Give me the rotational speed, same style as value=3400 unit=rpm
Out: value=2000 unit=rpm
